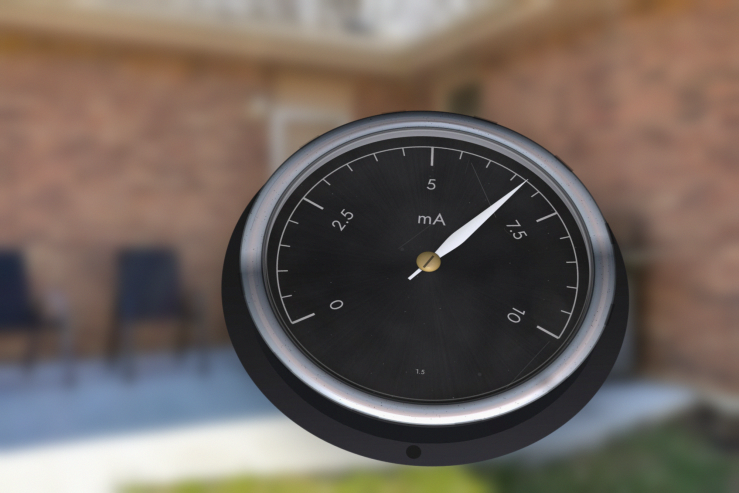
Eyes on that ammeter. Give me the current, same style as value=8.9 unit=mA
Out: value=6.75 unit=mA
